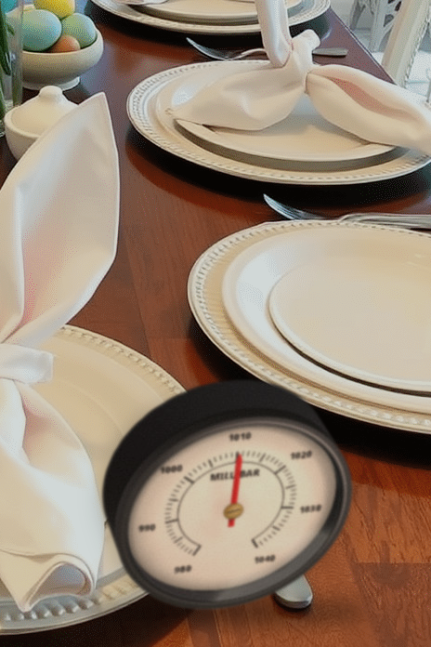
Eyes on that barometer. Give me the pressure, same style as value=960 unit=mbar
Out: value=1010 unit=mbar
